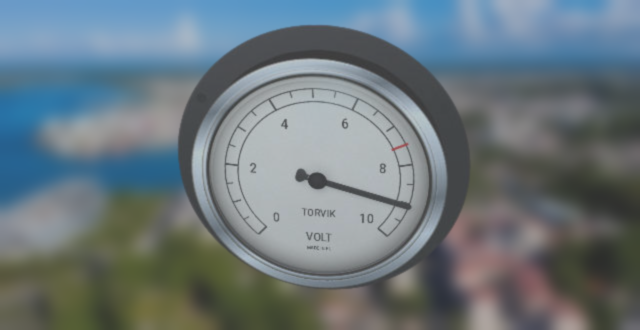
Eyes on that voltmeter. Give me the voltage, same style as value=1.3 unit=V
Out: value=9 unit=V
